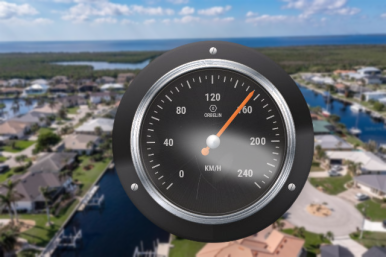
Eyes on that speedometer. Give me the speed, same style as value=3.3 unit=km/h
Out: value=155 unit=km/h
